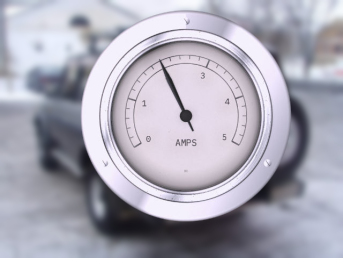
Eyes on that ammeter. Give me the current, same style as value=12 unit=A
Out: value=2 unit=A
